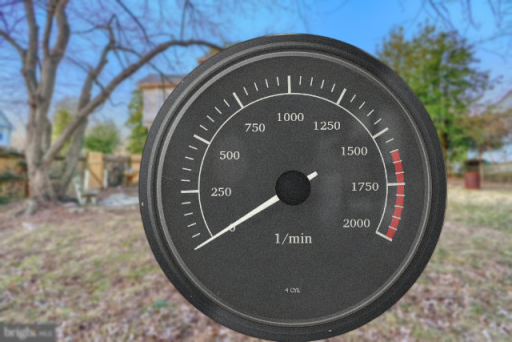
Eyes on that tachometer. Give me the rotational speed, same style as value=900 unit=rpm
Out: value=0 unit=rpm
